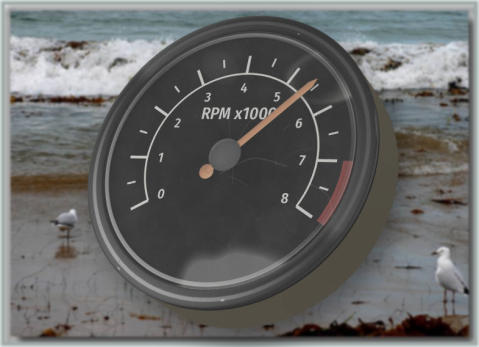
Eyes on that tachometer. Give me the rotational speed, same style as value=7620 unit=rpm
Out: value=5500 unit=rpm
